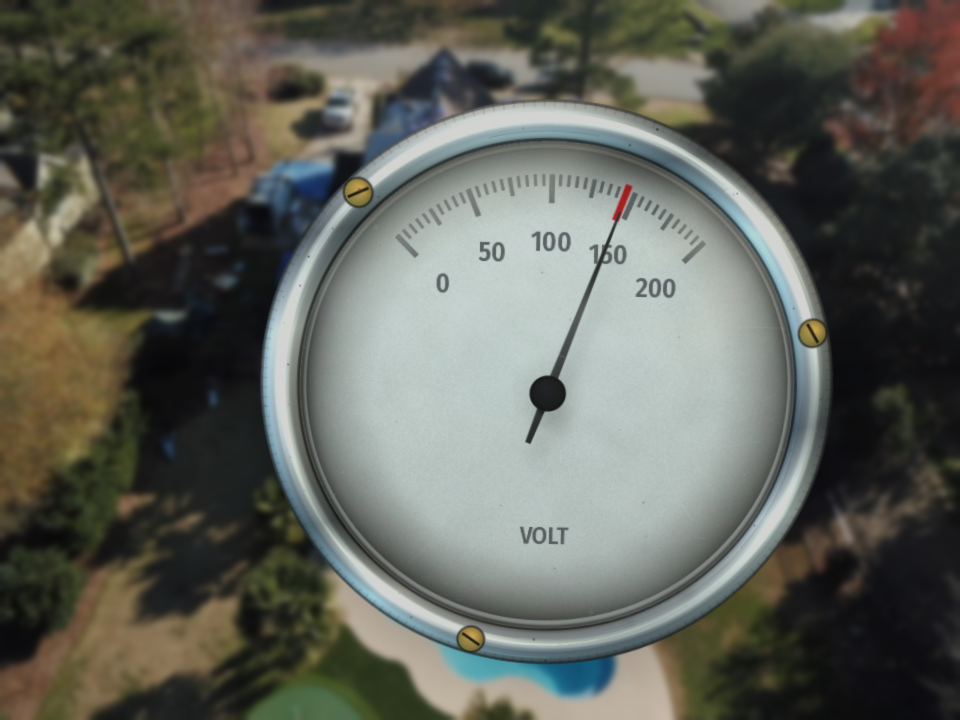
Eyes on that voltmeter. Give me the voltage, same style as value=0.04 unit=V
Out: value=145 unit=V
